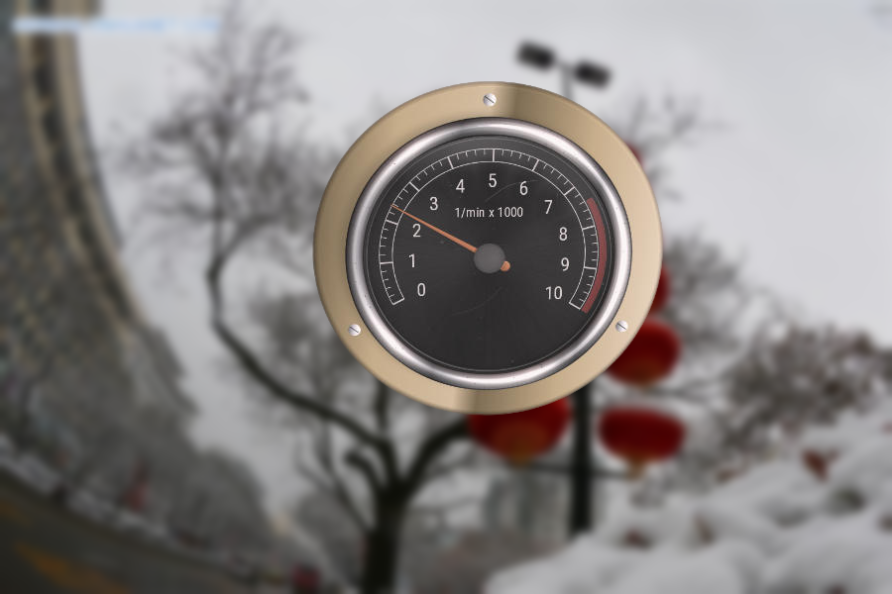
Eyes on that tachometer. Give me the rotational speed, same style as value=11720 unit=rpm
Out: value=2400 unit=rpm
